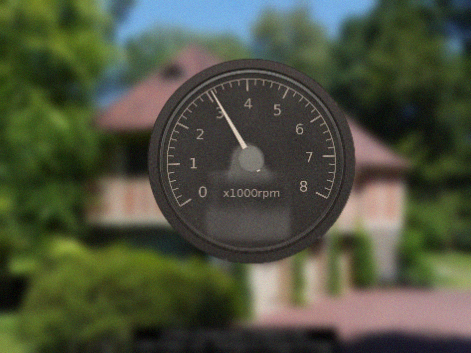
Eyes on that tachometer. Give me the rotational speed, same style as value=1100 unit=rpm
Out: value=3100 unit=rpm
